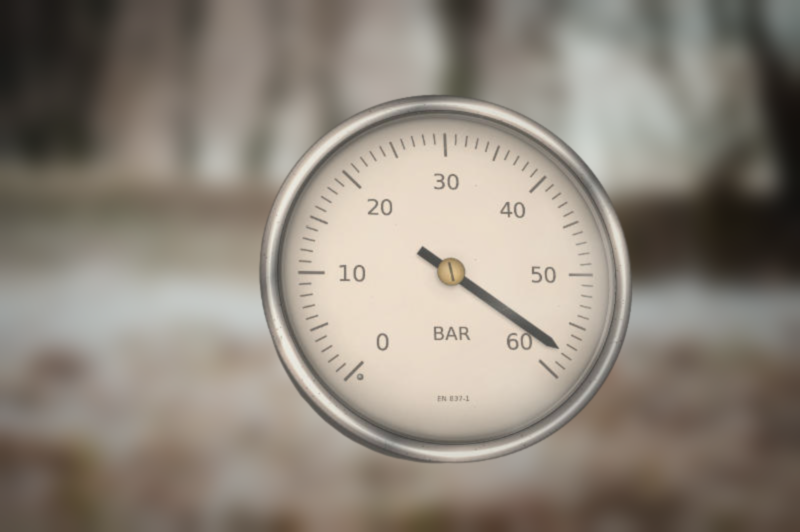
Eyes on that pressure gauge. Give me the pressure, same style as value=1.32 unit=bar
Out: value=58 unit=bar
